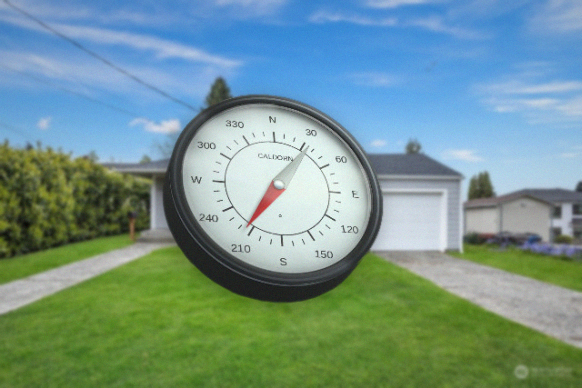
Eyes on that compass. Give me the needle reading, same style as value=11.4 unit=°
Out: value=215 unit=°
